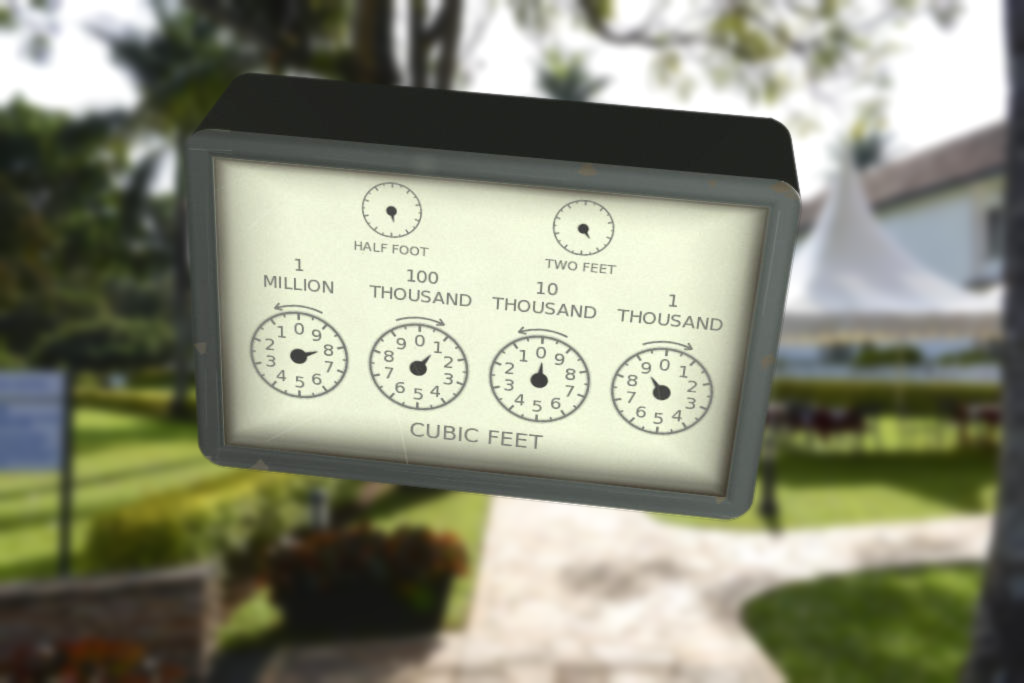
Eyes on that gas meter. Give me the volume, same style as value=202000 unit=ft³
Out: value=809900 unit=ft³
